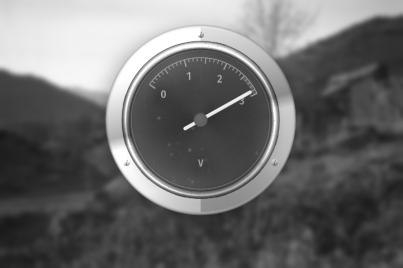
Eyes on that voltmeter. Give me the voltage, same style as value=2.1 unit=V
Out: value=2.9 unit=V
